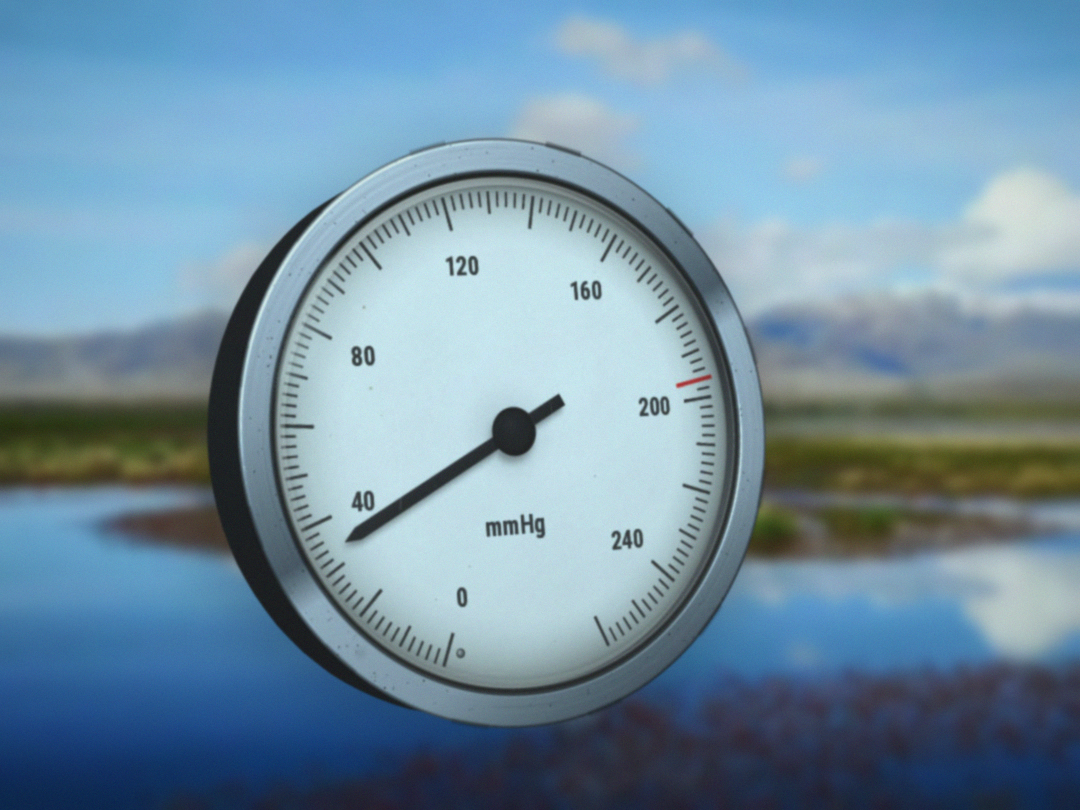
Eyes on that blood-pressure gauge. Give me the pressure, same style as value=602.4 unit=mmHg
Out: value=34 unit=mmHg
